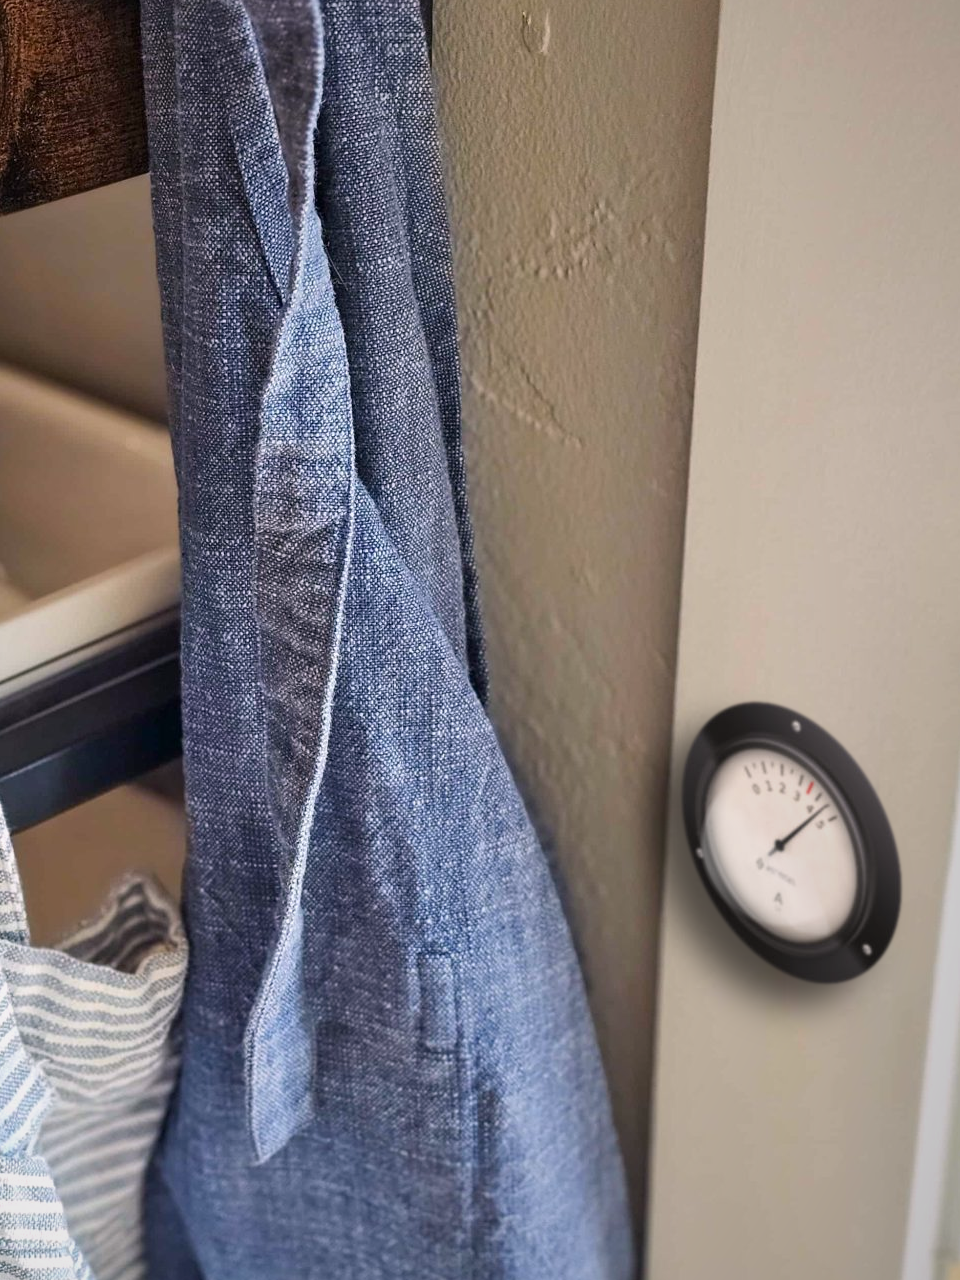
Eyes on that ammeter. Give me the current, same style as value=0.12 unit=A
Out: value=4.5 unit=A
